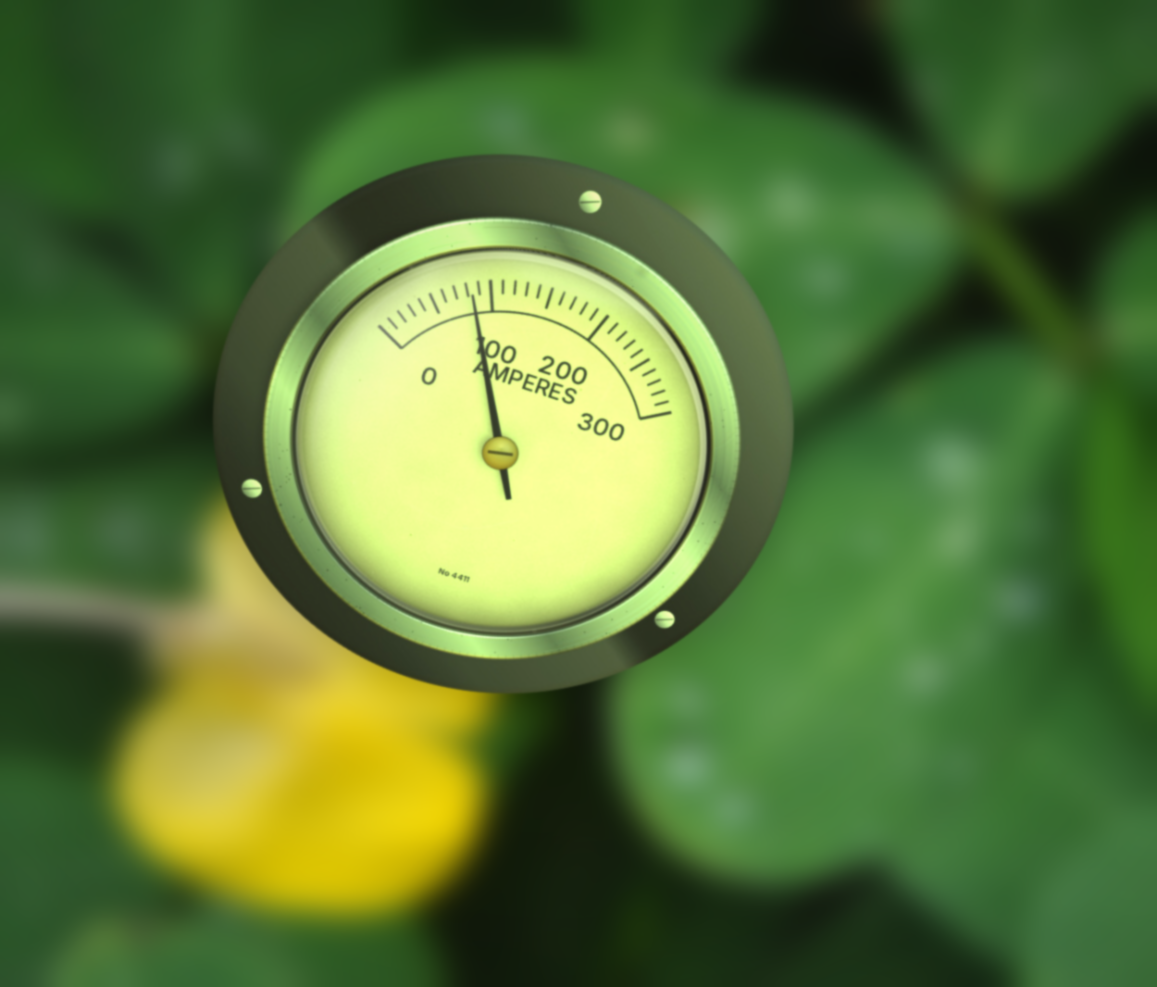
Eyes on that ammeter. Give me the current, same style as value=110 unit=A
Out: value=85 unit=A
